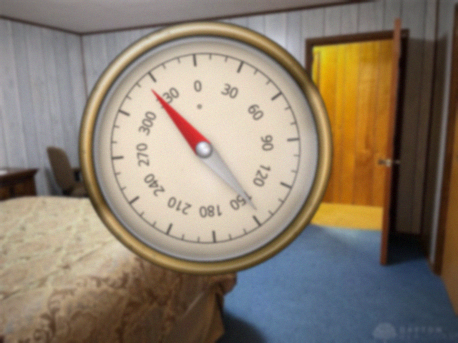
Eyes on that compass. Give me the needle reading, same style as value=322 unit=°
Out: value=325 unit=°
